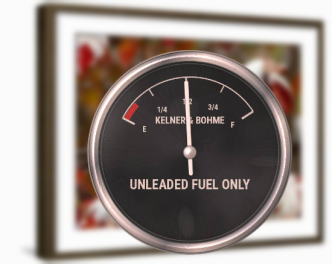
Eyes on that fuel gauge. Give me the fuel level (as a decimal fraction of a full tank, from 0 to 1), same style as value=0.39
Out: value=0.5
